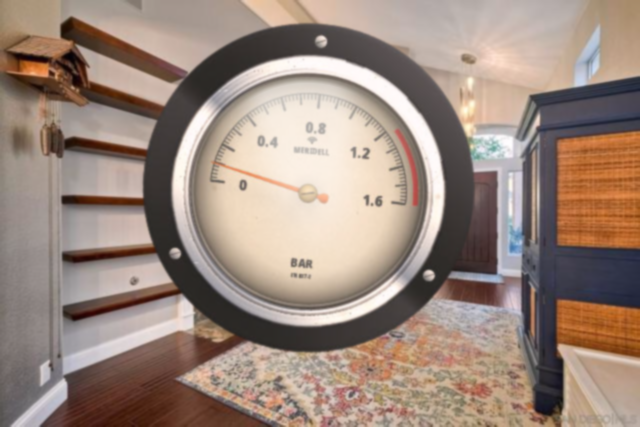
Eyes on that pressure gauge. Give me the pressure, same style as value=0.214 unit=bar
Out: value=0.1 unit=bar
